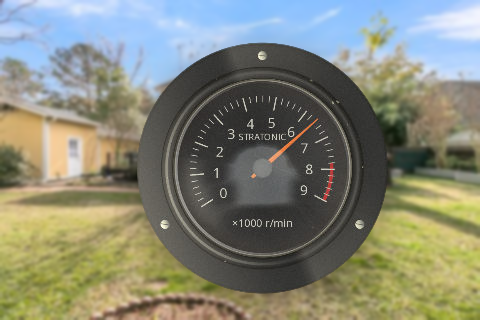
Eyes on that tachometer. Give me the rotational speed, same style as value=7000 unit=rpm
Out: value=6400 unit=rpm
